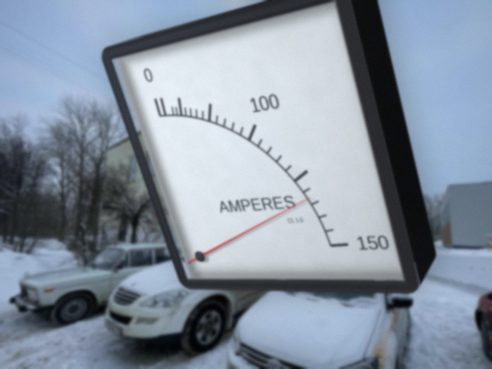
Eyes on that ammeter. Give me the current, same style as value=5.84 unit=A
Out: value=132.5 unit=A
